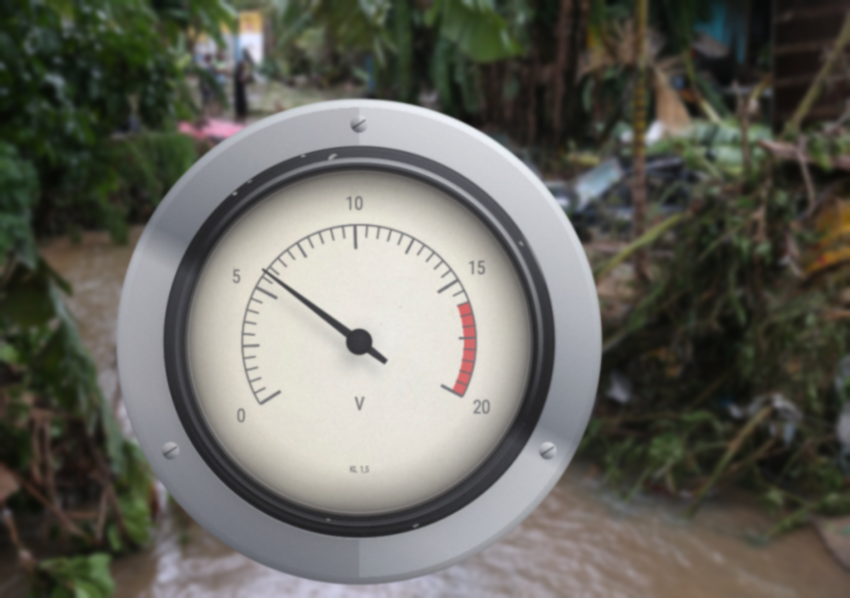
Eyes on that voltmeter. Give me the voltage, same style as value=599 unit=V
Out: value=5.75 unit=V
